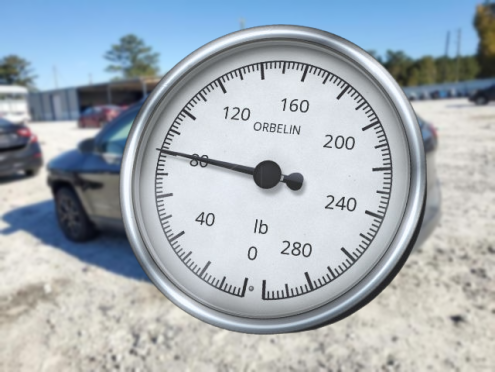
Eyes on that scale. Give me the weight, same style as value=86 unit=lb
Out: value=80 unit=lb
